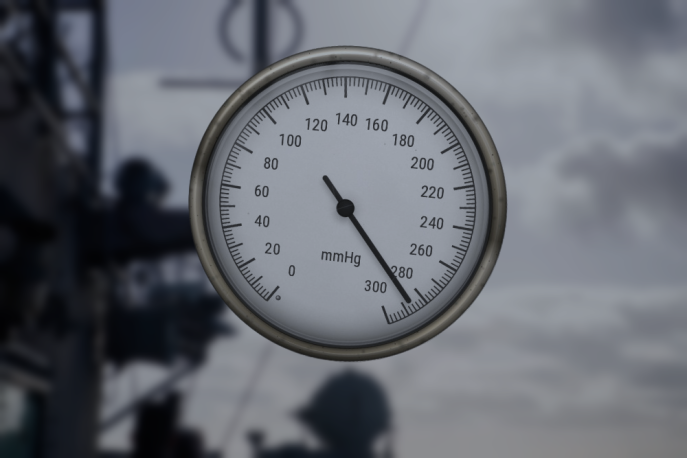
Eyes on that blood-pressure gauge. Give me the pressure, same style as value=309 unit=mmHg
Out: value=286 unit=mmHg
